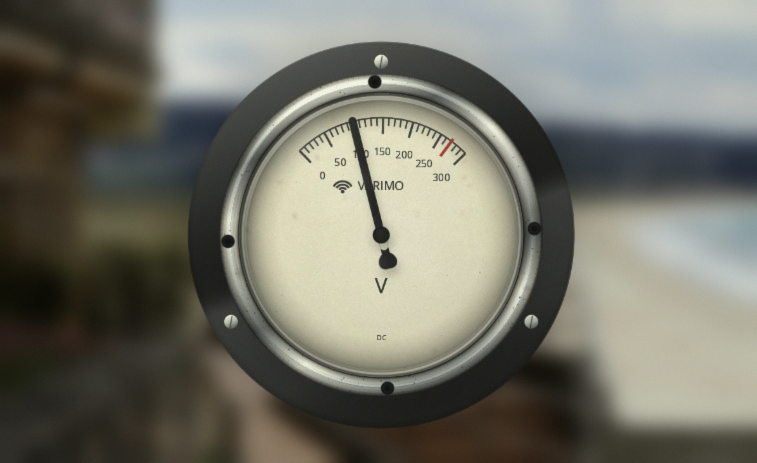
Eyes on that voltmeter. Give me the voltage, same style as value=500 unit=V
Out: value=100 unit=V
